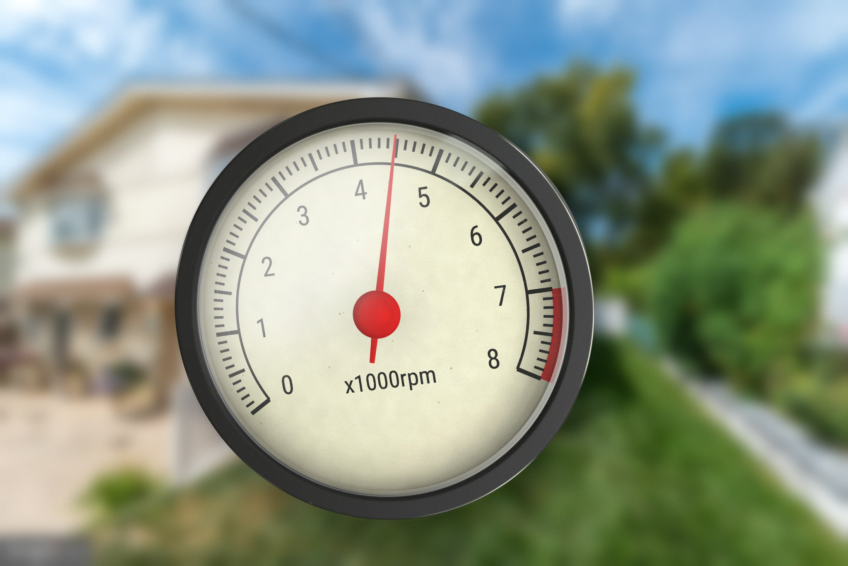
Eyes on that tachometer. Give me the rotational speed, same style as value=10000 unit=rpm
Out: value=4500 unit=rpm
